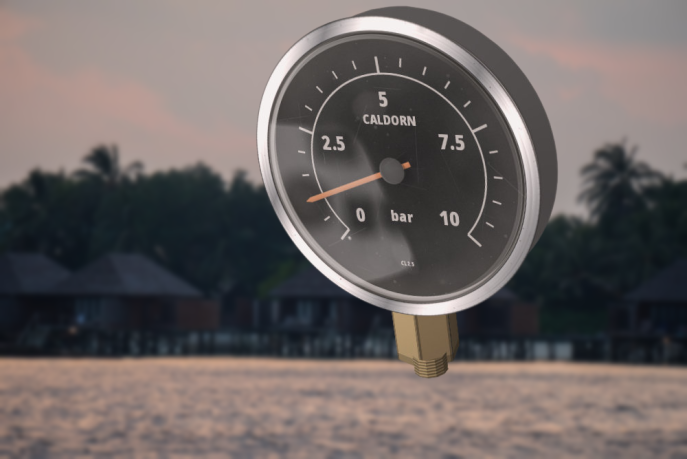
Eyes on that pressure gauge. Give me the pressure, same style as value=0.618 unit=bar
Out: value=1 unit=bar
